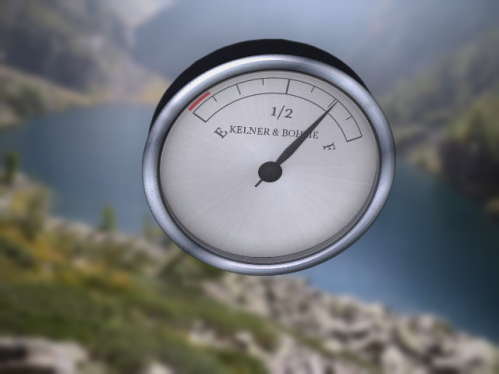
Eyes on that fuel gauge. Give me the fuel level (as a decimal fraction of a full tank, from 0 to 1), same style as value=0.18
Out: value=0.75
